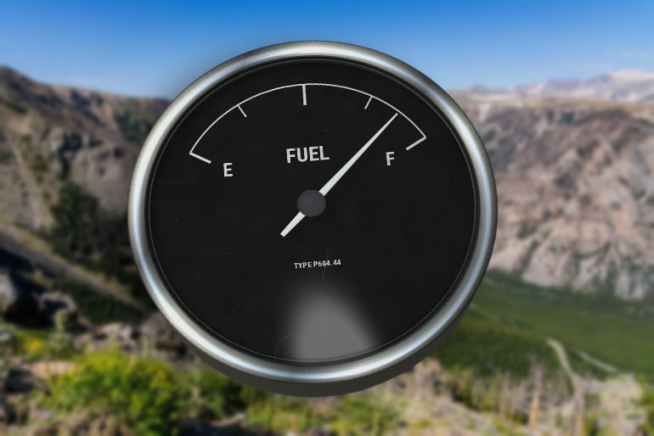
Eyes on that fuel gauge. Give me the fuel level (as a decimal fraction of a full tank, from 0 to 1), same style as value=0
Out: value=0.875
